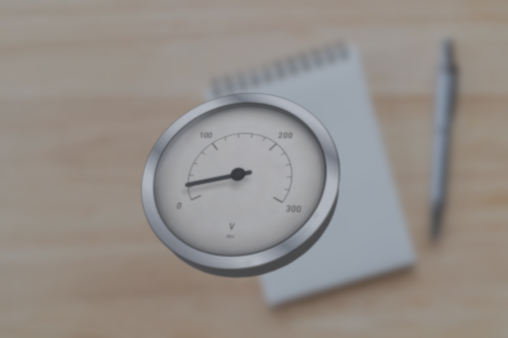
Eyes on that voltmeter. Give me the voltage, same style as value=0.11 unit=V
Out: value=20 unit=V
